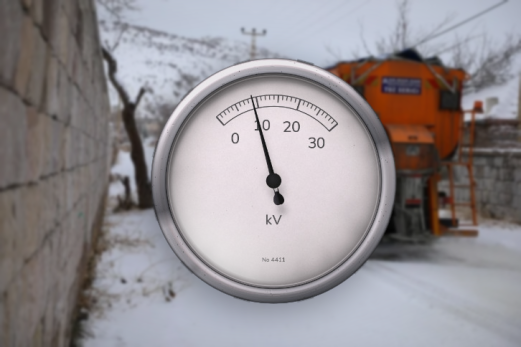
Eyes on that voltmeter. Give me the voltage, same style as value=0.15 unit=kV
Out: value=9 unit=kV
